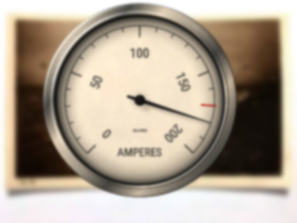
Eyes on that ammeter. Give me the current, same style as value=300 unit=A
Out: value=180 unit=A
